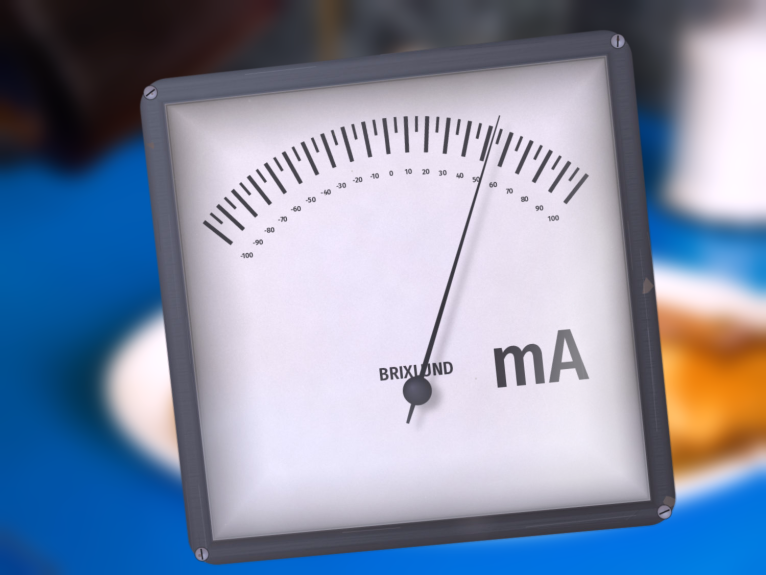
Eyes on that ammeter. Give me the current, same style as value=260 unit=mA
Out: value=52.5 unit=mA
